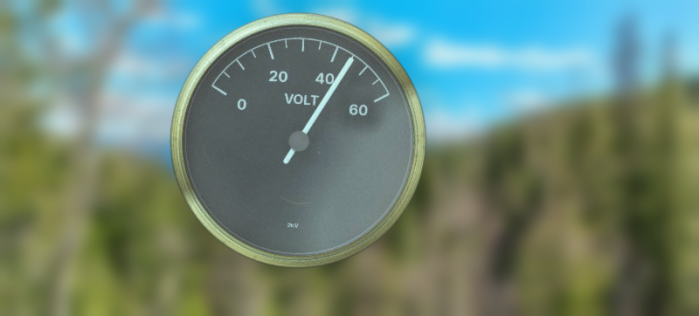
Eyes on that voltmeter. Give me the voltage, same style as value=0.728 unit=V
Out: value=45 unit=V
